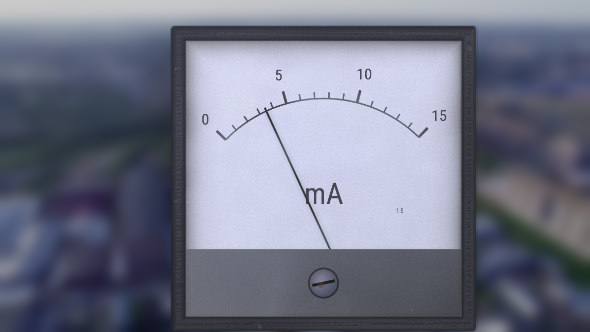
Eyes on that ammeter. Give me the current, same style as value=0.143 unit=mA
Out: value=3.5 unit=mA
